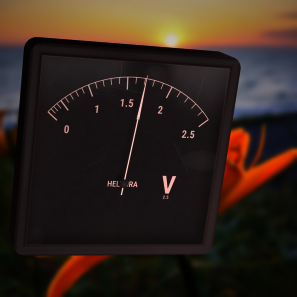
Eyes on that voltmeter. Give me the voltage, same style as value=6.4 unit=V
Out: value=1.7 unit=V
